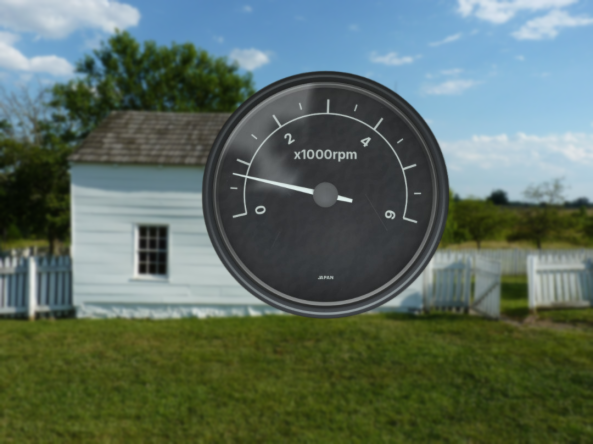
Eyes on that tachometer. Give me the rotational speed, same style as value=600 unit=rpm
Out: value=750 unit=rpm
